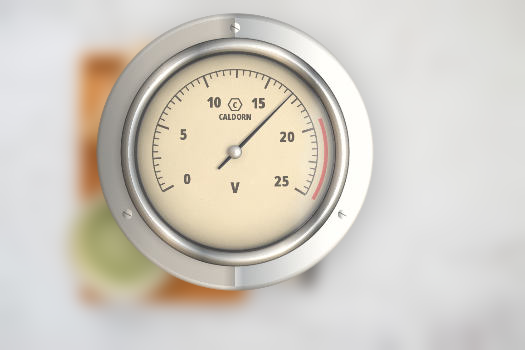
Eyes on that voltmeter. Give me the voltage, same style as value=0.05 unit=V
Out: value=17 unit=V
